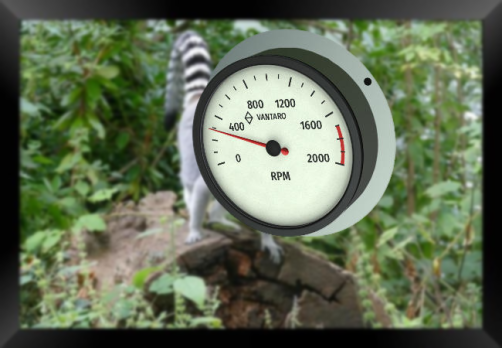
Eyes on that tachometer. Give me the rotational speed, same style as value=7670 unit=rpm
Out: value=300 unit=rpm
